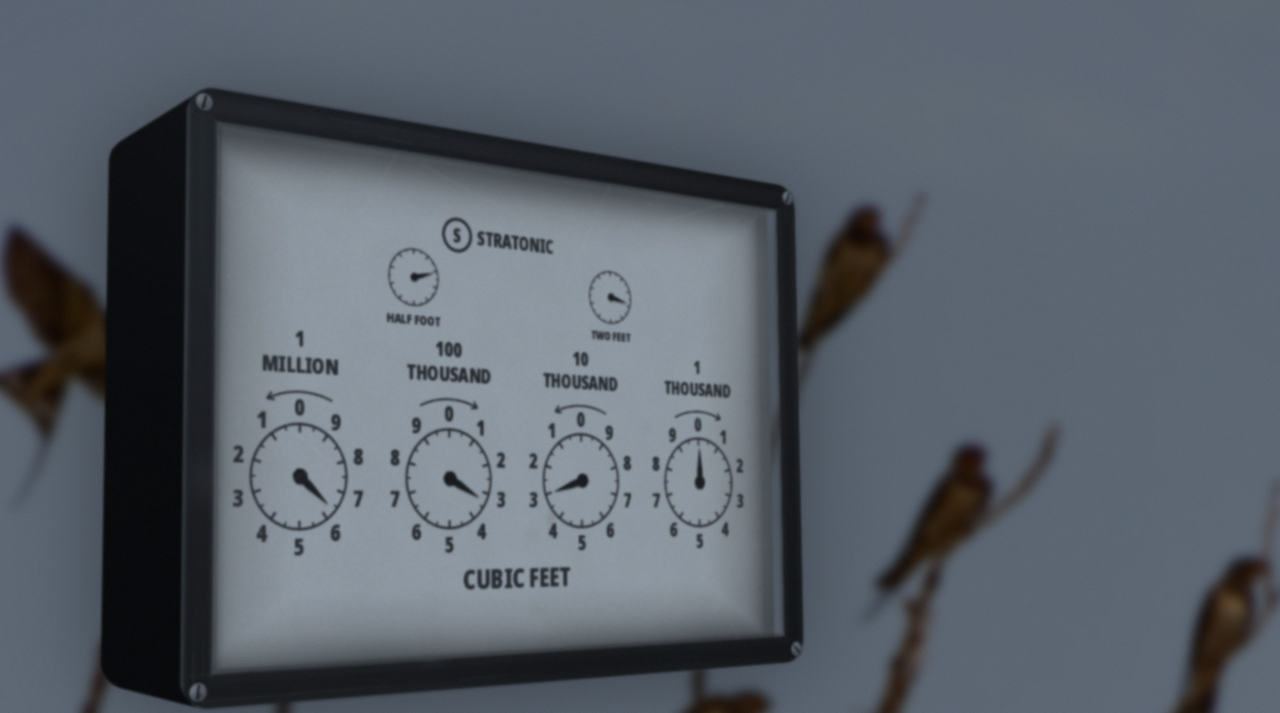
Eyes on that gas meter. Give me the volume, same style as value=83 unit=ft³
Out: value=633000 unit=ft³
